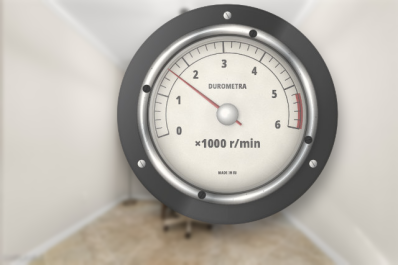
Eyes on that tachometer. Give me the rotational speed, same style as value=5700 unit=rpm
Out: value=1600 unit=rpm
